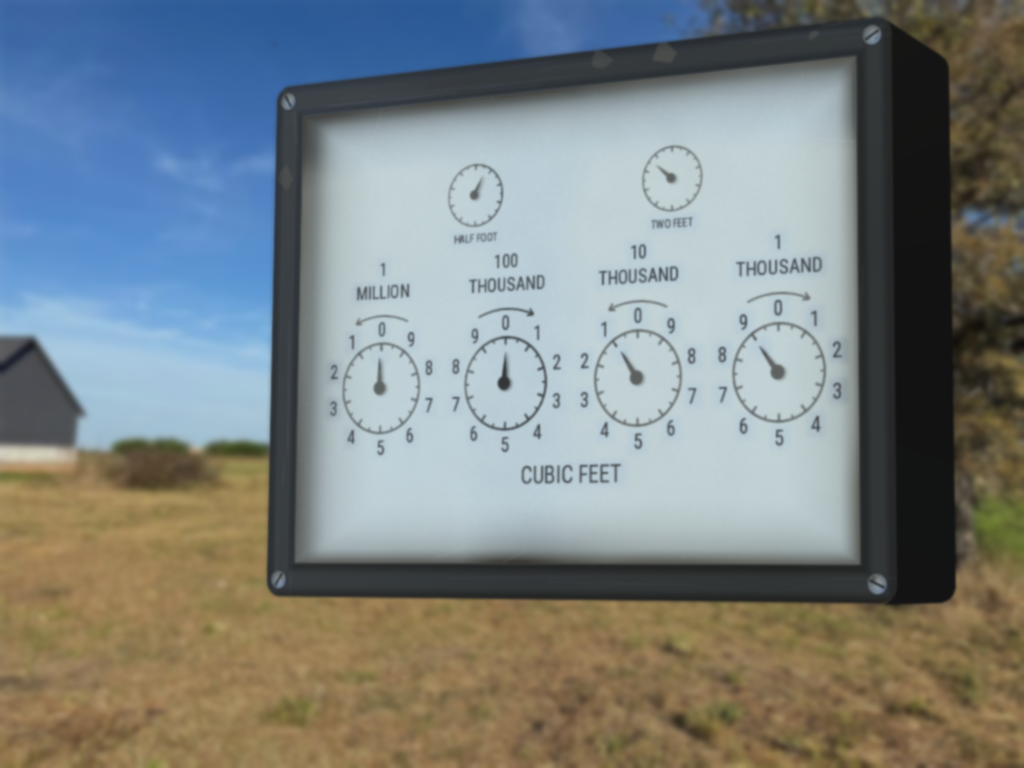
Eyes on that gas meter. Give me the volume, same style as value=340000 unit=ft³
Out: value=900 unit=ft³
